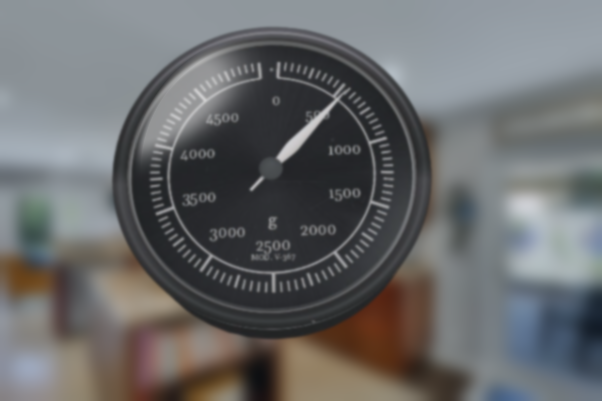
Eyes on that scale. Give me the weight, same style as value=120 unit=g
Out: value=550 unit=g
